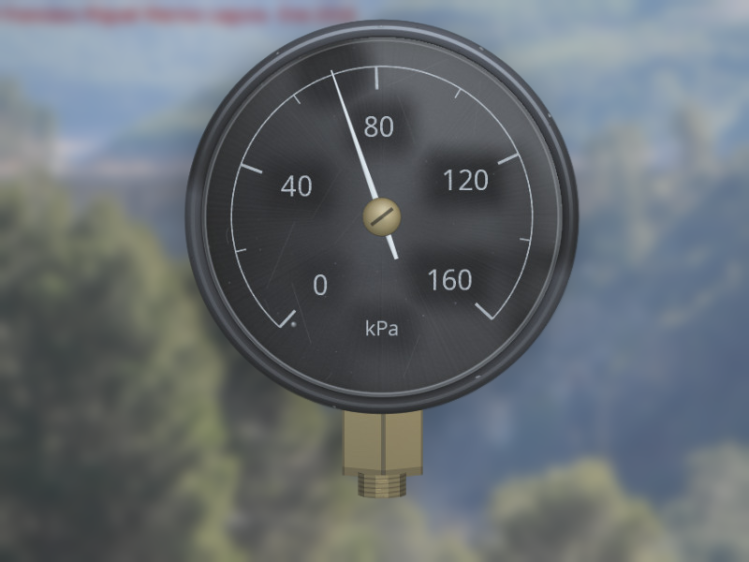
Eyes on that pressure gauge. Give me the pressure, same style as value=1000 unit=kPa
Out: value=70 unit=kPa
